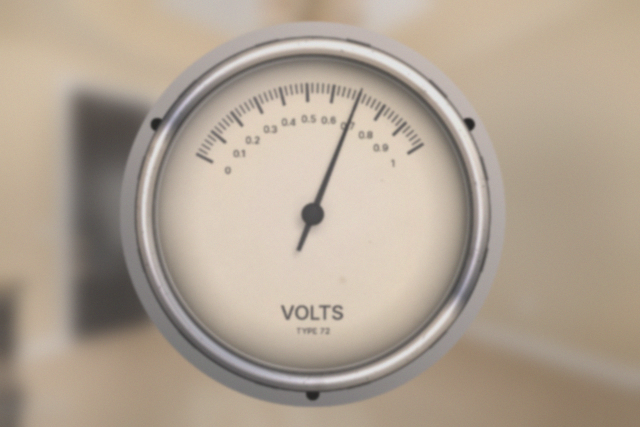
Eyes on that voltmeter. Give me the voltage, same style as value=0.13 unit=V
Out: value=0.7 unit=V
